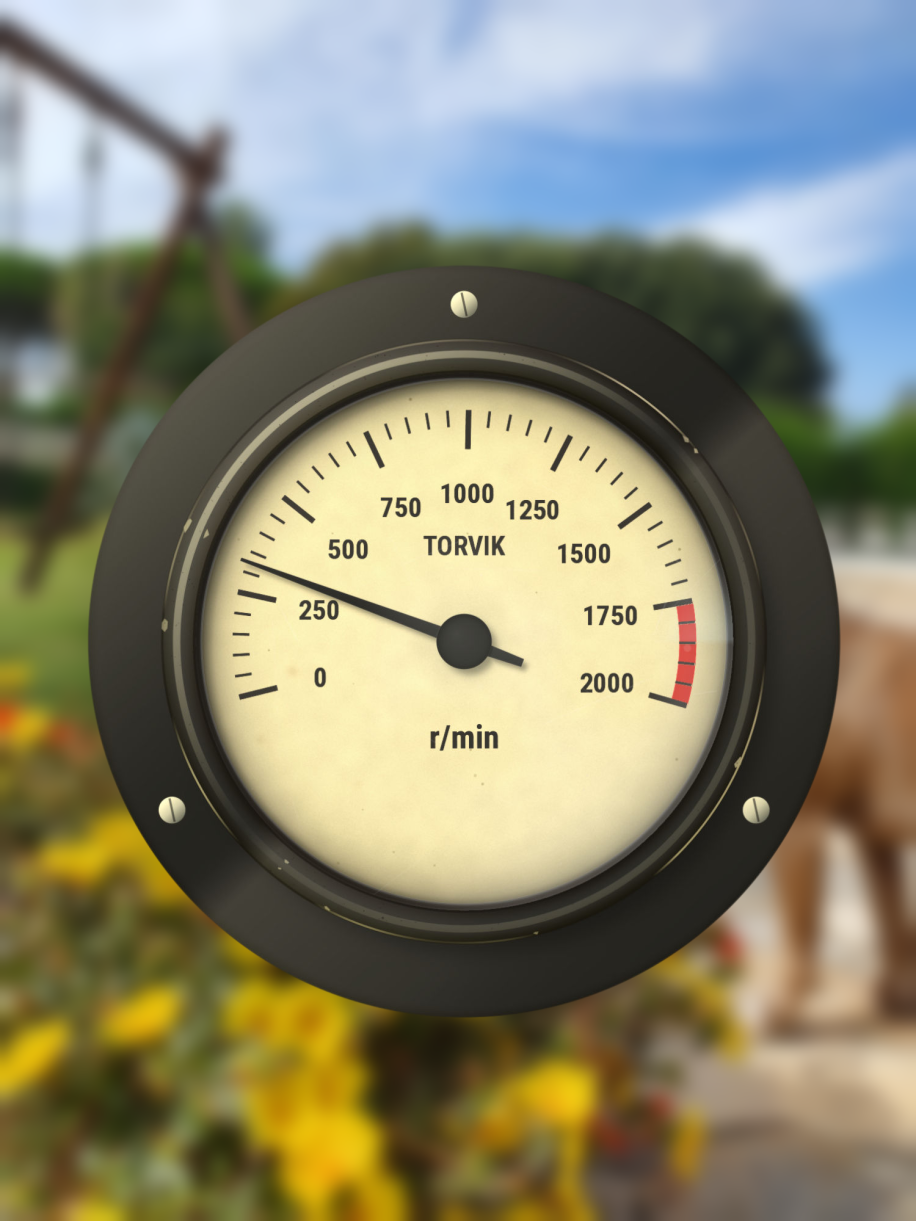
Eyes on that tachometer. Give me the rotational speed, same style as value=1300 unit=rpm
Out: value=325 unit=rpm
